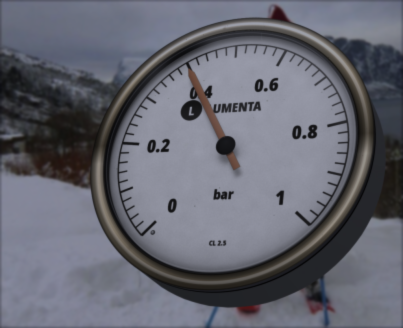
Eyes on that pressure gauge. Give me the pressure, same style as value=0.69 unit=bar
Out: value=0.4 unit=bar
